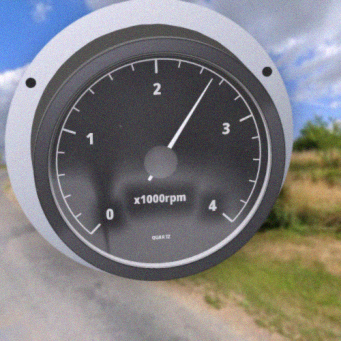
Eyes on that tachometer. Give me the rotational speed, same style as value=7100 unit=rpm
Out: value=2500 unit=rpm
